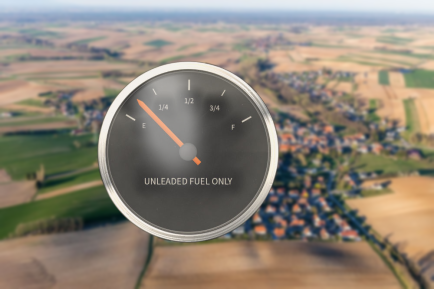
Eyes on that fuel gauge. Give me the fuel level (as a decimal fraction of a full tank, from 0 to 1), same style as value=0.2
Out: value=0.125
